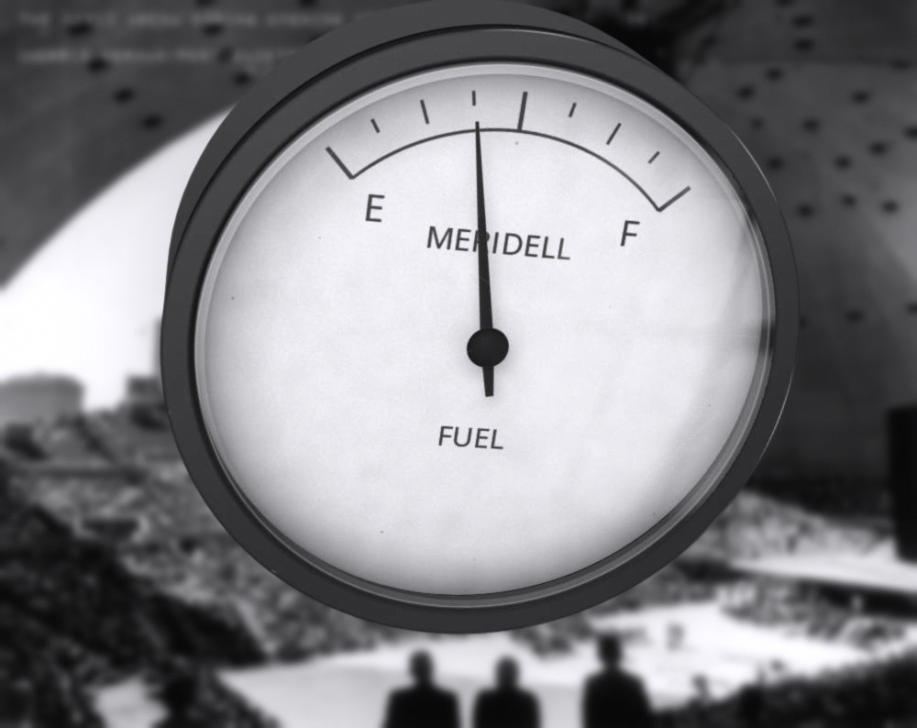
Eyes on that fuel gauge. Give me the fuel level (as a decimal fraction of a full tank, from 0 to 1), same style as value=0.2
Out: value=0.375
